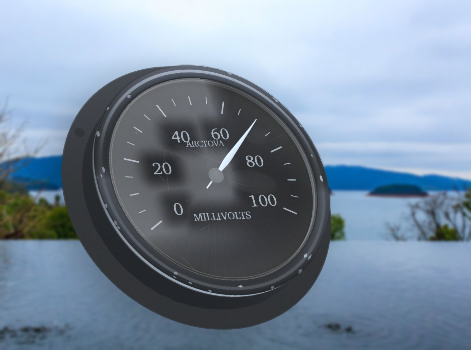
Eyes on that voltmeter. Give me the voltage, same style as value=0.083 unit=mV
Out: value=70 unit=mV
